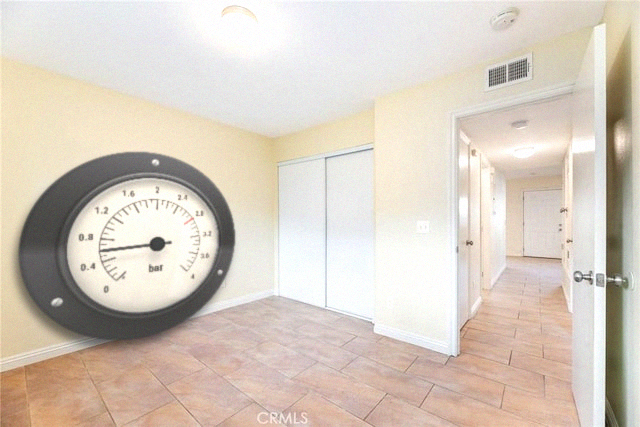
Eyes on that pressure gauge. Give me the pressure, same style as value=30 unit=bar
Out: value=0.6 unit=bar
